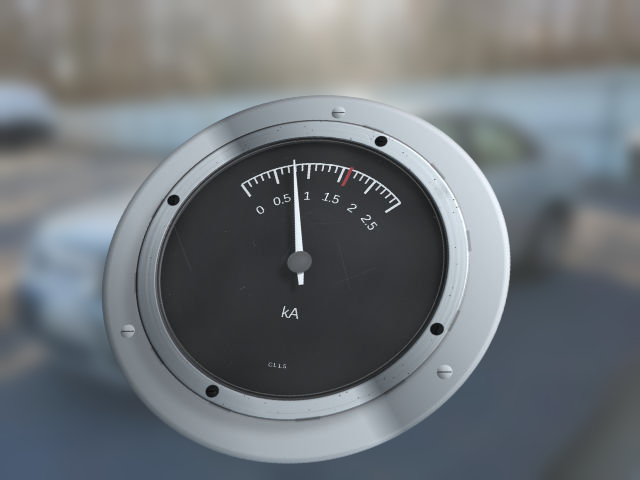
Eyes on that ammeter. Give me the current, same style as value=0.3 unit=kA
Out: value=0.8 unit=kA
